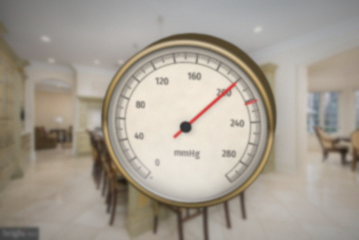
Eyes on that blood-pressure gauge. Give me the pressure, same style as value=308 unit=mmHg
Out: value=200 unit=mmHg
